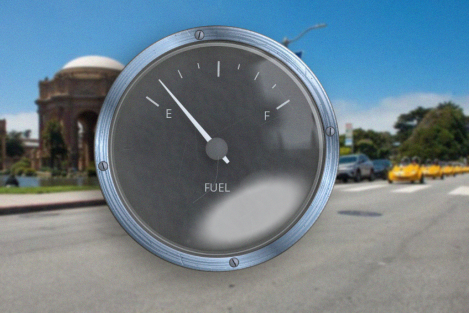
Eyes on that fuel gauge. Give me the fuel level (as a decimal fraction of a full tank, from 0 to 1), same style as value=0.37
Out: value=0.125
